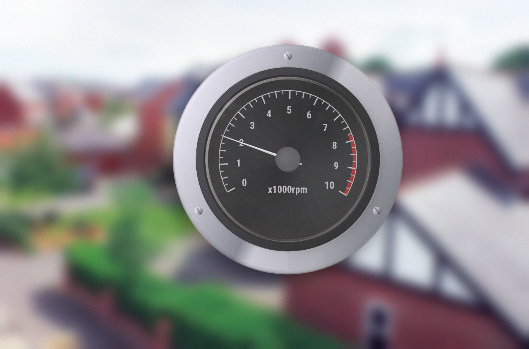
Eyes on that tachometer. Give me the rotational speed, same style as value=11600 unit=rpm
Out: value=2000 unit=rpm
